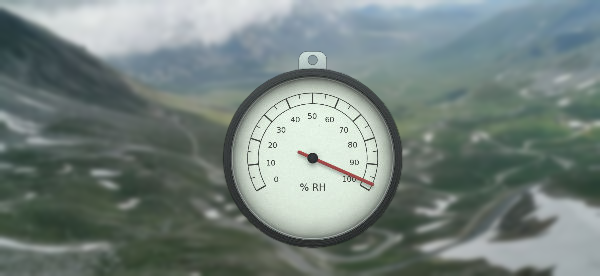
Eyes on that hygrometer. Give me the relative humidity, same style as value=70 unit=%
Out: value=97.5 unit=%
